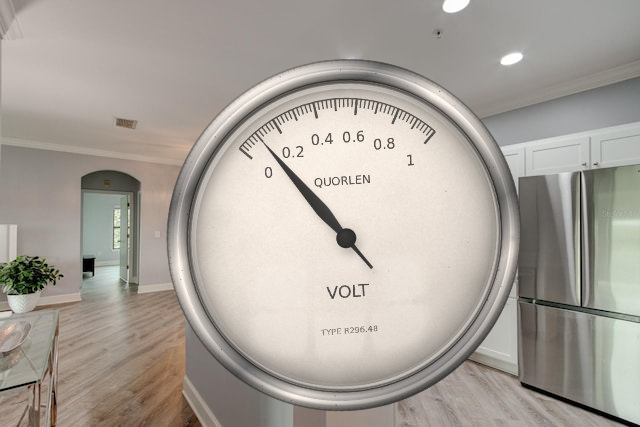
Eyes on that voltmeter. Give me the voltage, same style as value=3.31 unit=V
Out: value=0.1 unit=V
